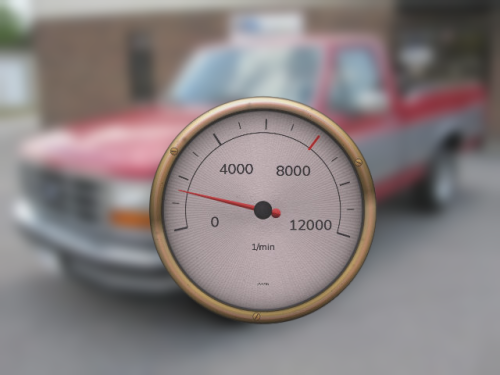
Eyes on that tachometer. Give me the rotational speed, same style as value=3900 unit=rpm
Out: value=1500 unit=rpm
